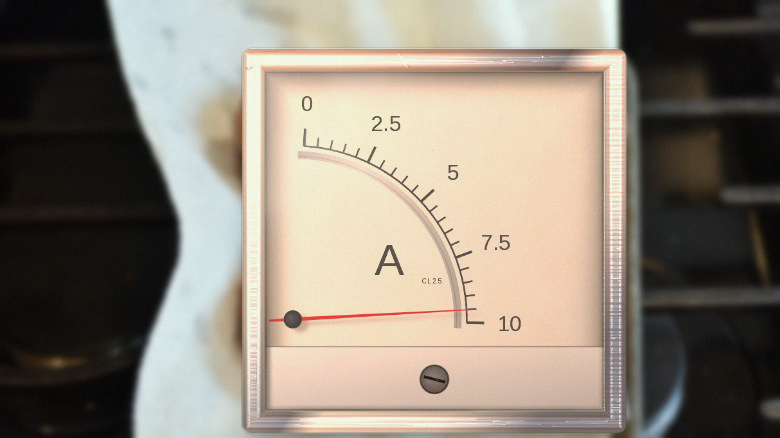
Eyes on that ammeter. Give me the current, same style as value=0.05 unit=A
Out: value=9.5 unit=A
